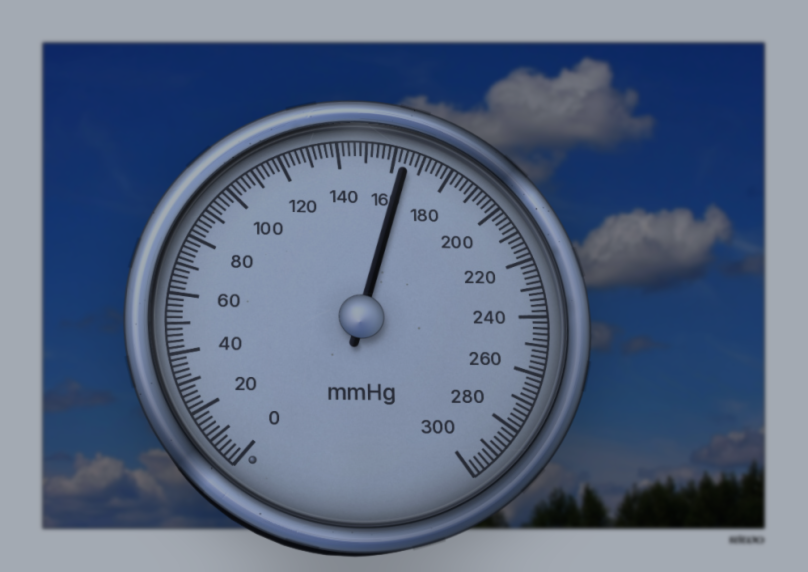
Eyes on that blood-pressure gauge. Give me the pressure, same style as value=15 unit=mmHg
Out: value=164 unit=mmHg
